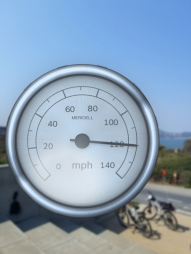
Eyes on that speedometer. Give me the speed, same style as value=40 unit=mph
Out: value=120 unit=mph
